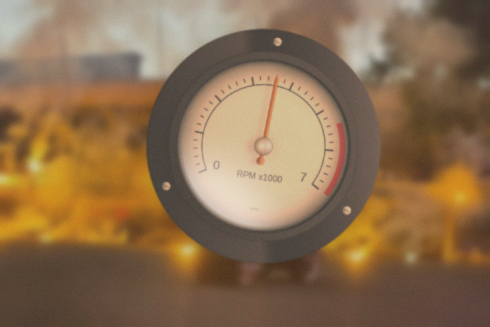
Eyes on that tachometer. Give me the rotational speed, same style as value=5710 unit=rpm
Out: value=3600 unit=rpm
